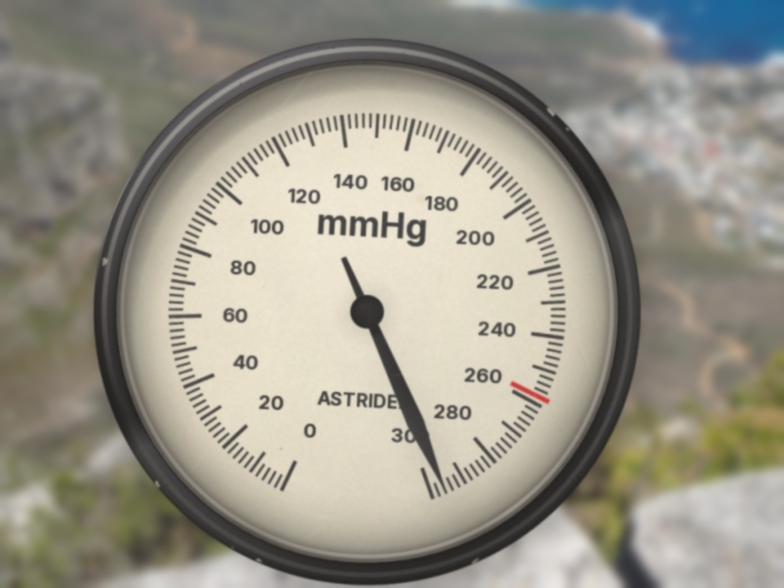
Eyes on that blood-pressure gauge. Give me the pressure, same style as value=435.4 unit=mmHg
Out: value=296 unit=mmHg
